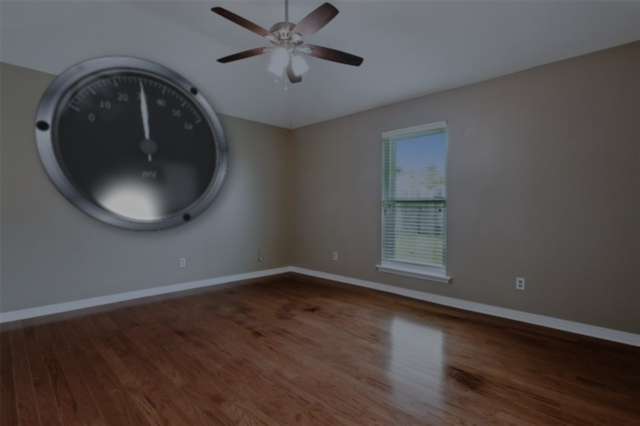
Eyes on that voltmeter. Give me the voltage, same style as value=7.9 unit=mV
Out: value=30 unit=mV
